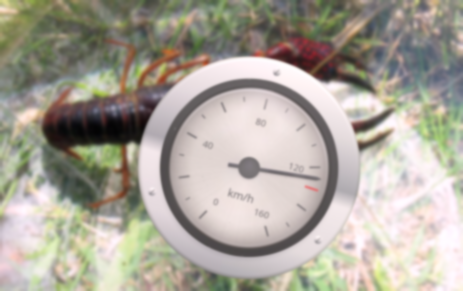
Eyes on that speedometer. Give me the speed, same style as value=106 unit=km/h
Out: value=125 unit=km/h
